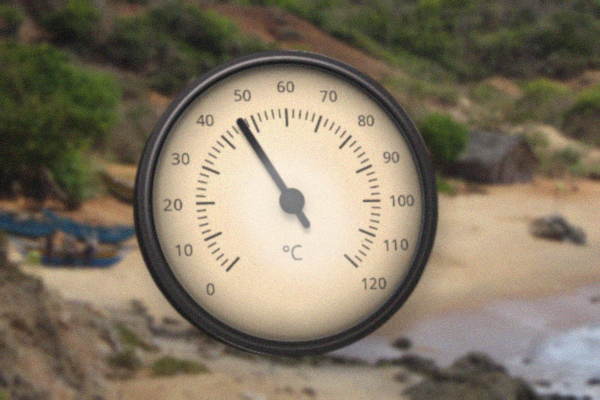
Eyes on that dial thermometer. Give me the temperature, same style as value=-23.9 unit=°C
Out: value=46 unit=°C
